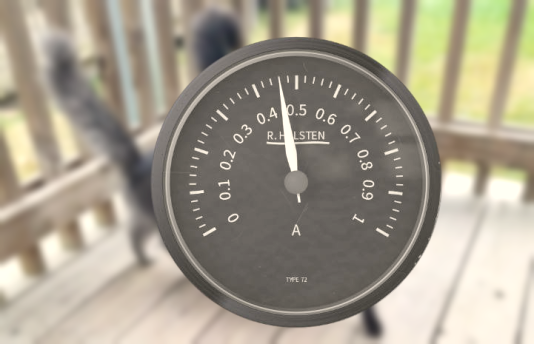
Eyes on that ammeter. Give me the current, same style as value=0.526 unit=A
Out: value=0.46 unit=A
